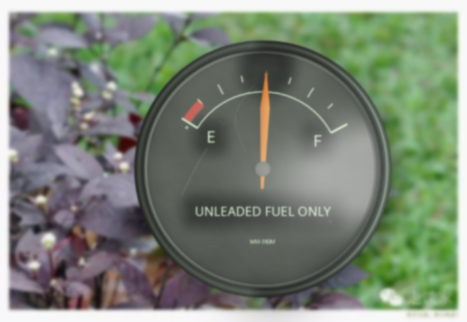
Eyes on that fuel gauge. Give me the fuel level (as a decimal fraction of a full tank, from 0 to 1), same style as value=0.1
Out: value=0.5
